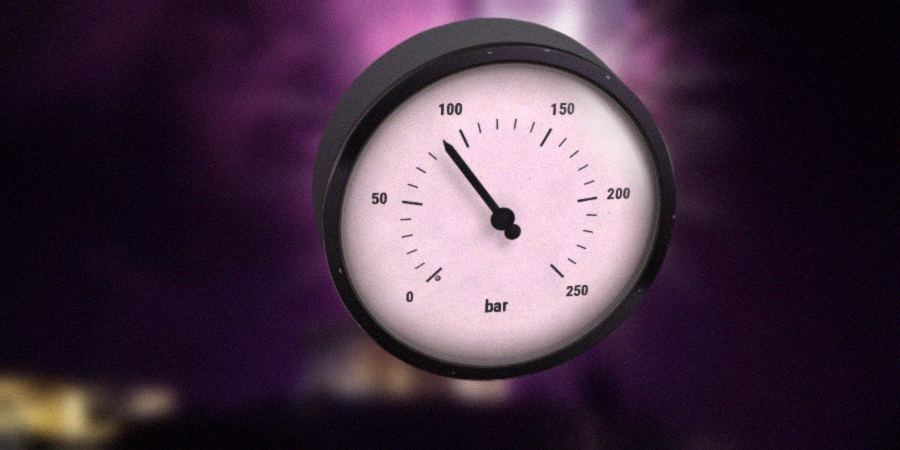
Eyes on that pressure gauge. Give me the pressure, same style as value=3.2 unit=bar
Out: value=90 unit=bar
